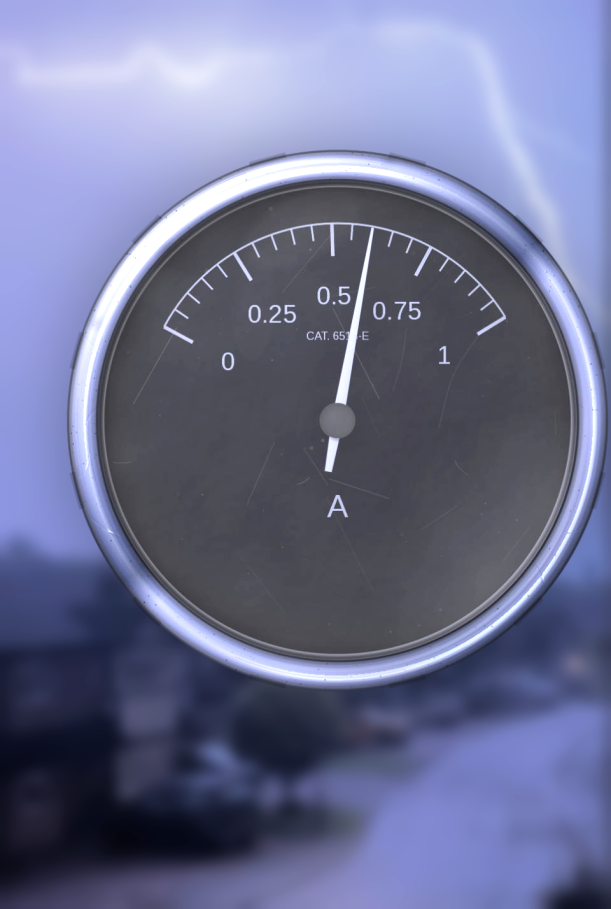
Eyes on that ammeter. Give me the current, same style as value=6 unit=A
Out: value=0.6 unit=A
